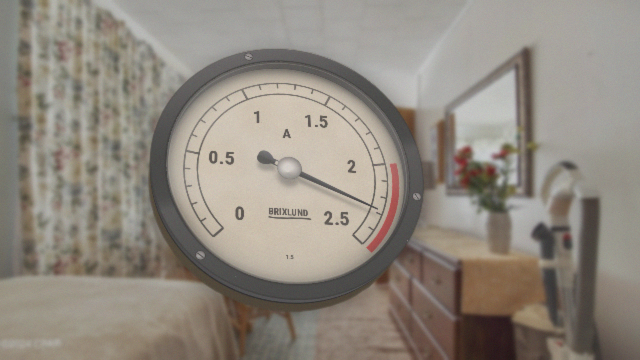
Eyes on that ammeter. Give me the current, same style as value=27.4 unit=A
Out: value=2.3 unit=A
